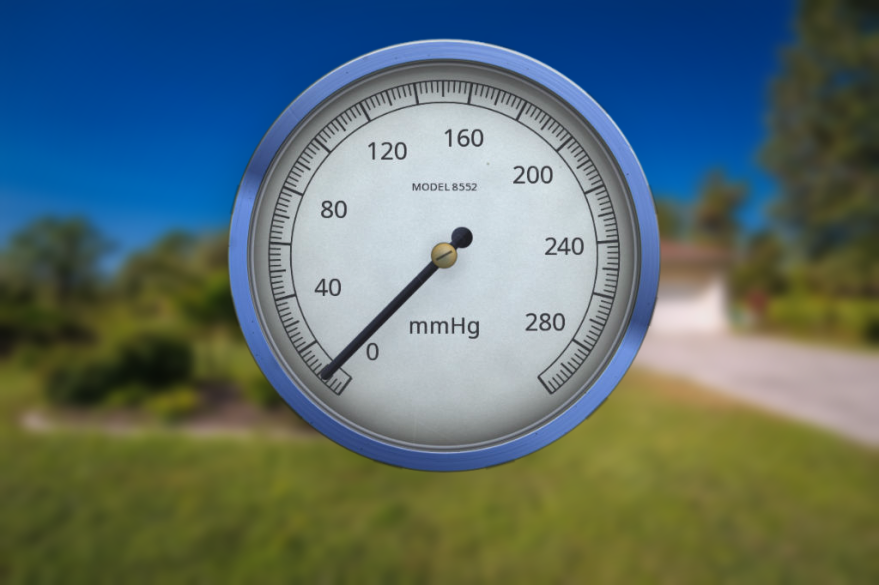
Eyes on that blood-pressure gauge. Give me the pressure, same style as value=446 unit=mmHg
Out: value=8 unit=mmHg
